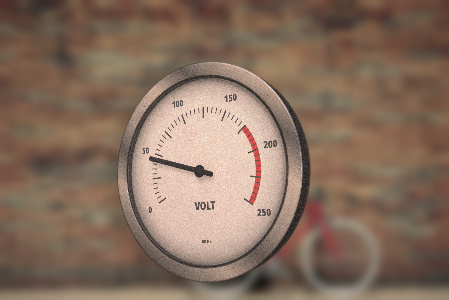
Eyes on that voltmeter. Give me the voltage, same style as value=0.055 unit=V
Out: value=45 unit=V
